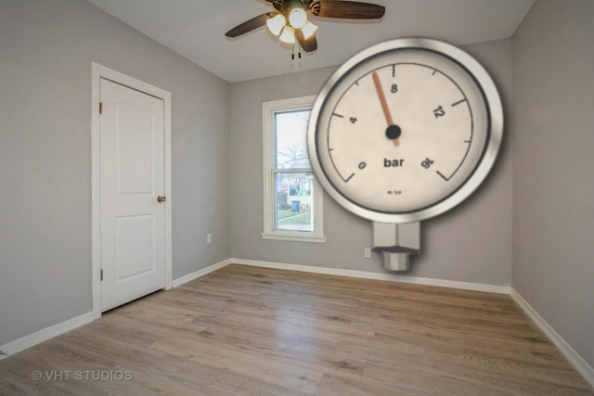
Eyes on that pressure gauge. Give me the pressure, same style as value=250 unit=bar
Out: value=7 unit=bar
